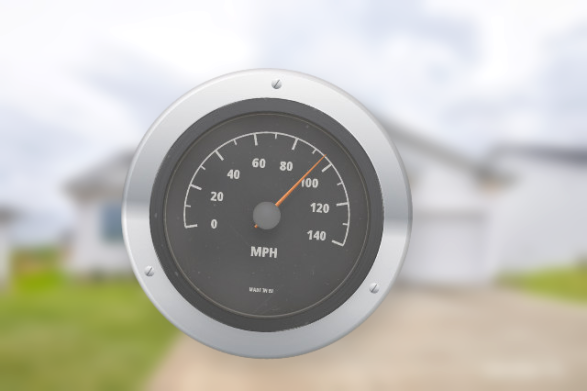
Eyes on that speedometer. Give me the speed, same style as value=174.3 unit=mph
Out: value=95 unit=mph
